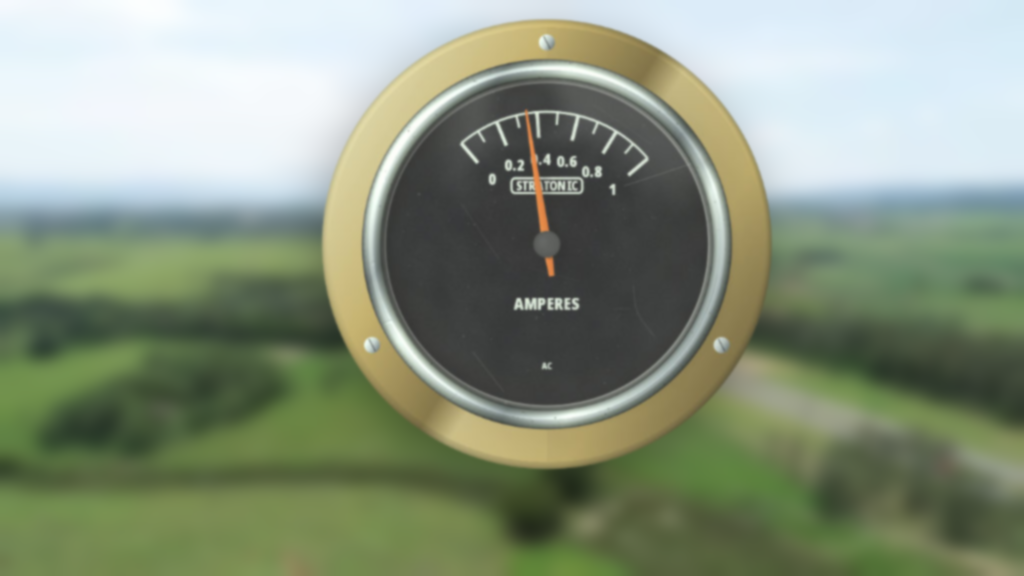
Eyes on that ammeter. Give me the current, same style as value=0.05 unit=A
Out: value=0.35 unit=A
